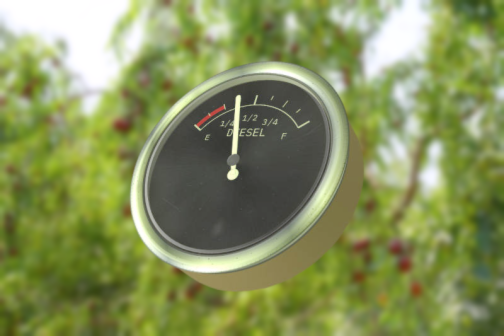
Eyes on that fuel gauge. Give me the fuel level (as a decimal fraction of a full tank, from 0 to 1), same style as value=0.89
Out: value=0.375
